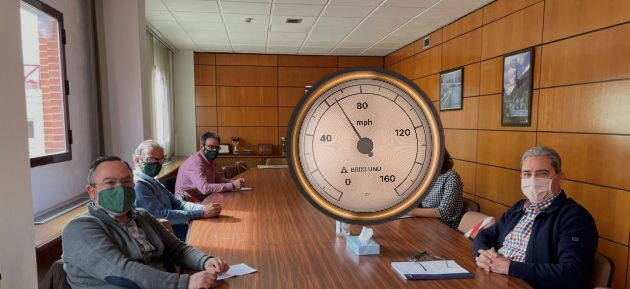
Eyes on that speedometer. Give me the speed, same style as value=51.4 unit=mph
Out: value=65 unit=mph
